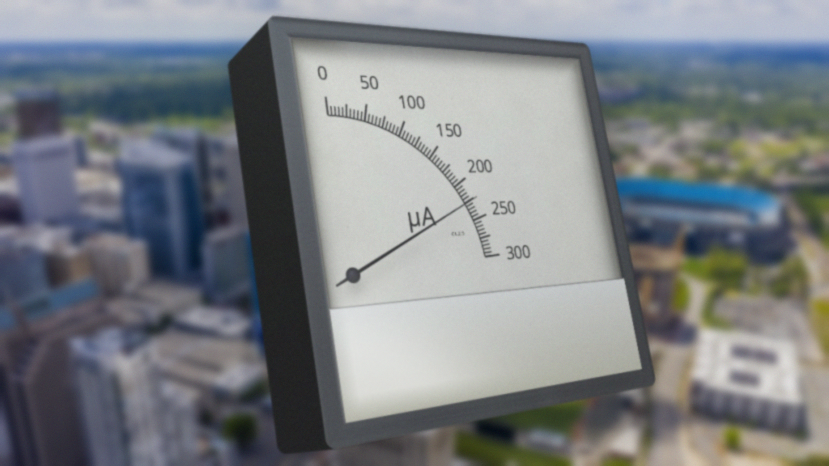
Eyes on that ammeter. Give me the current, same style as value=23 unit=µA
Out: value=225 unit=µA
